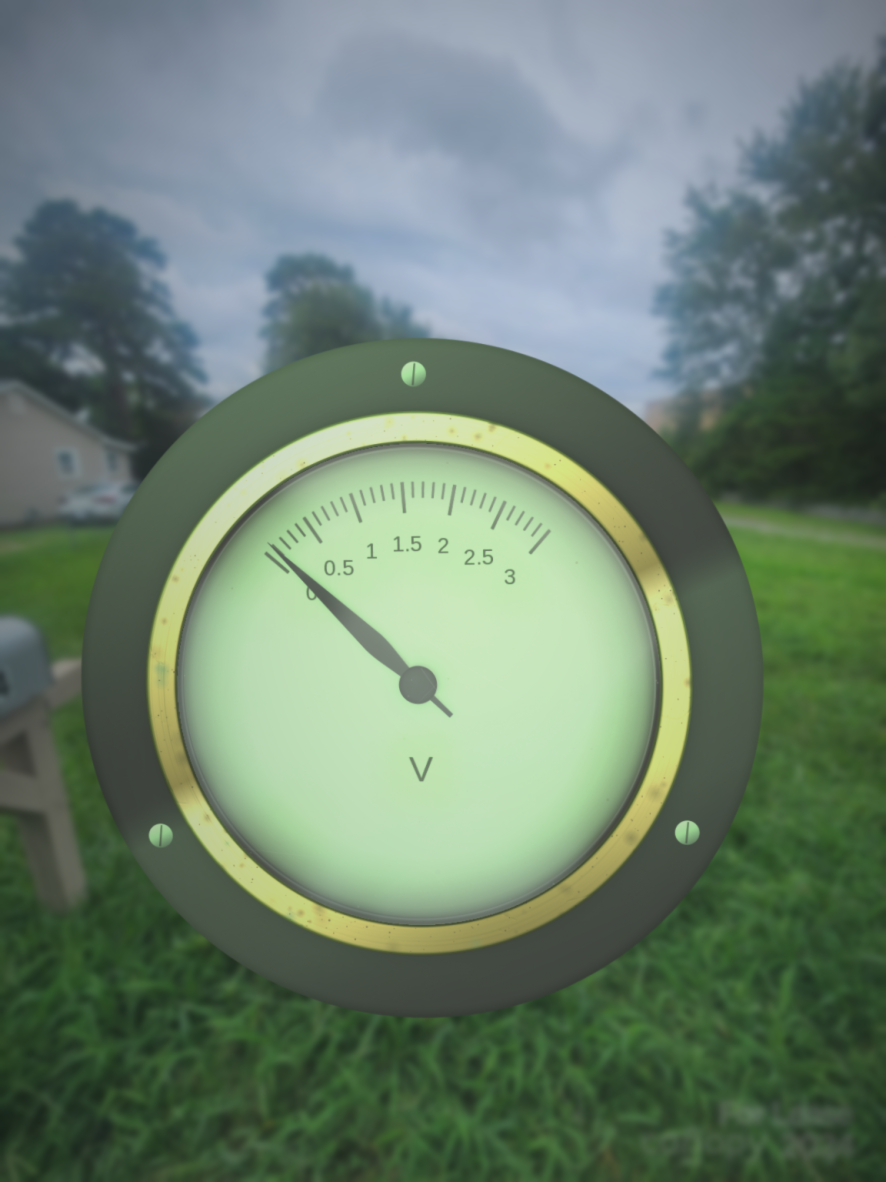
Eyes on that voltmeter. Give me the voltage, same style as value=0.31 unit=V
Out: value=0.1 unit=V
